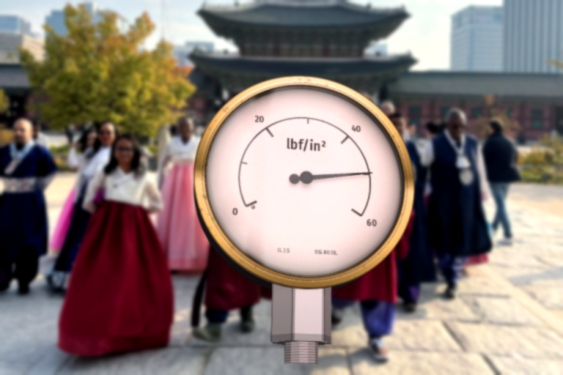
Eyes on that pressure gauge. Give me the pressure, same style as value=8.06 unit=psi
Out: value=50 unit=psi
